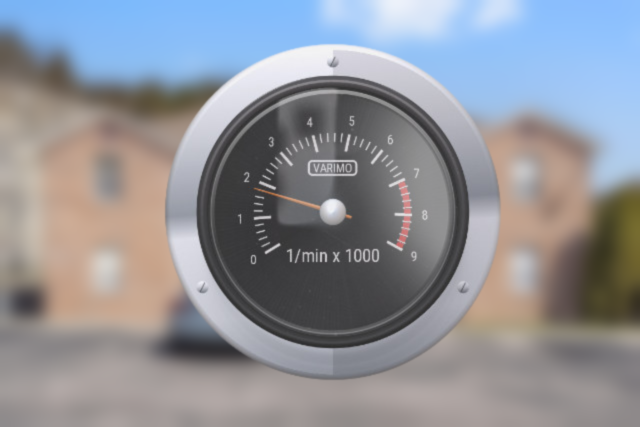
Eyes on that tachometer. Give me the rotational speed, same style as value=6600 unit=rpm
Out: value=1800 unit=rpm
